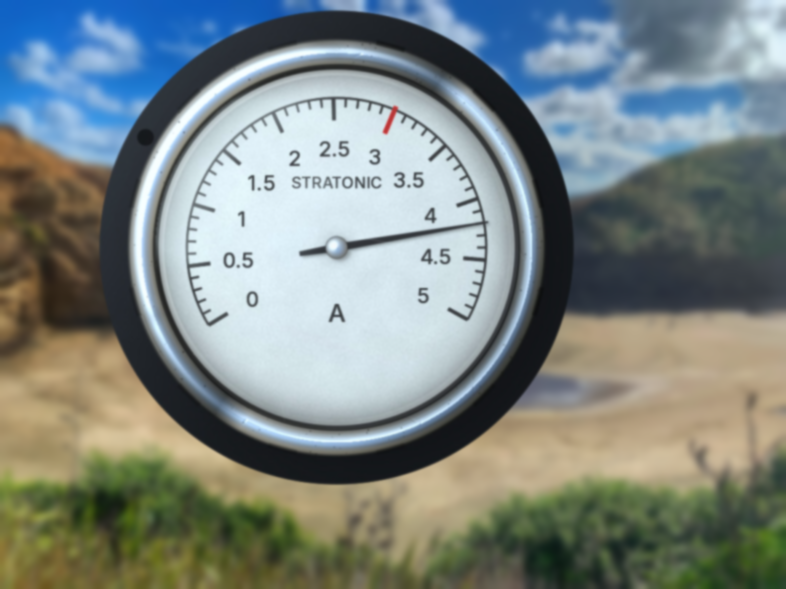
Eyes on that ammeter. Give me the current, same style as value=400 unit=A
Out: value=4.2 unit=A
